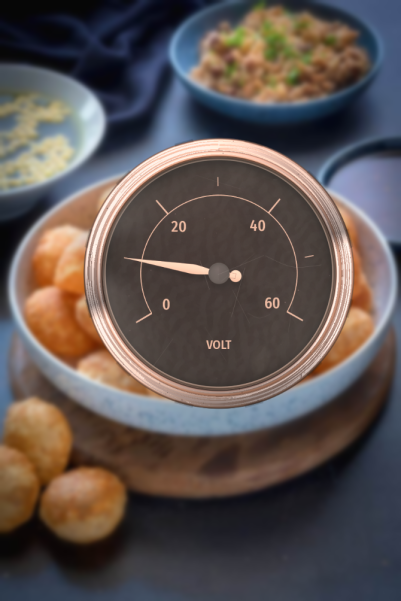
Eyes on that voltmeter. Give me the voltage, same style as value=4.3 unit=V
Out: value=10 unit=V
